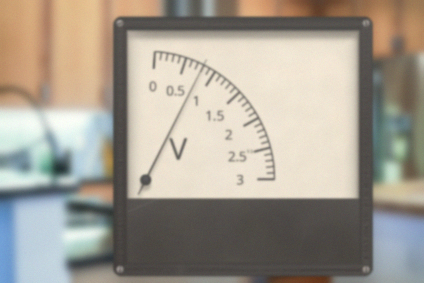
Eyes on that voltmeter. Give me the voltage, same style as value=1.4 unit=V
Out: value=0.8 unit=V
